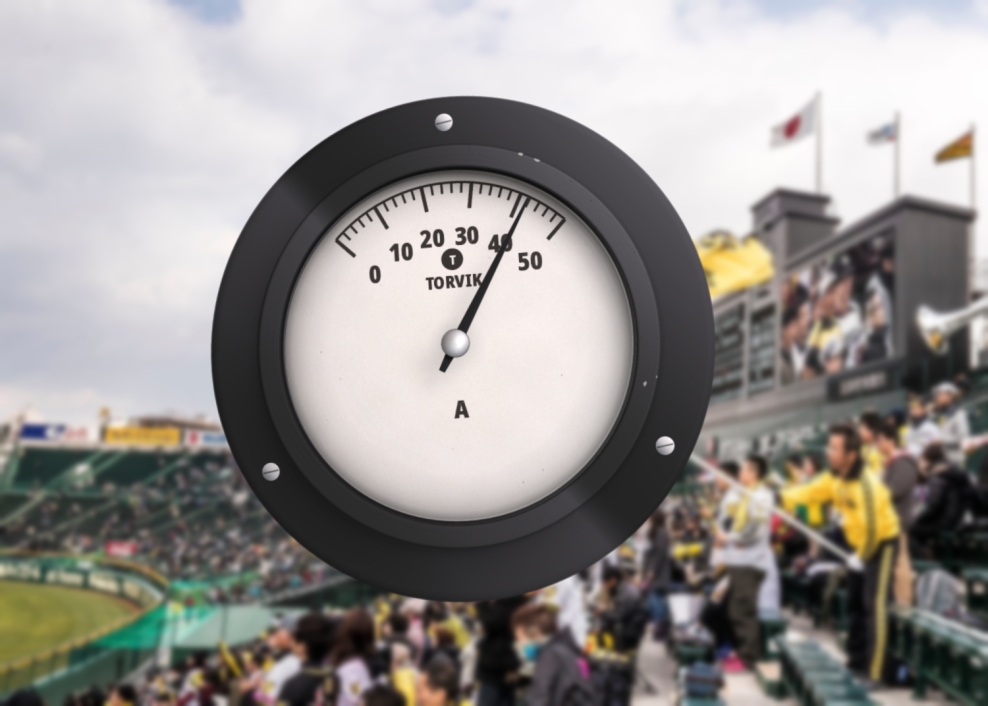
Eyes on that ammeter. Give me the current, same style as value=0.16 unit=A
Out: value=42 unit=A
